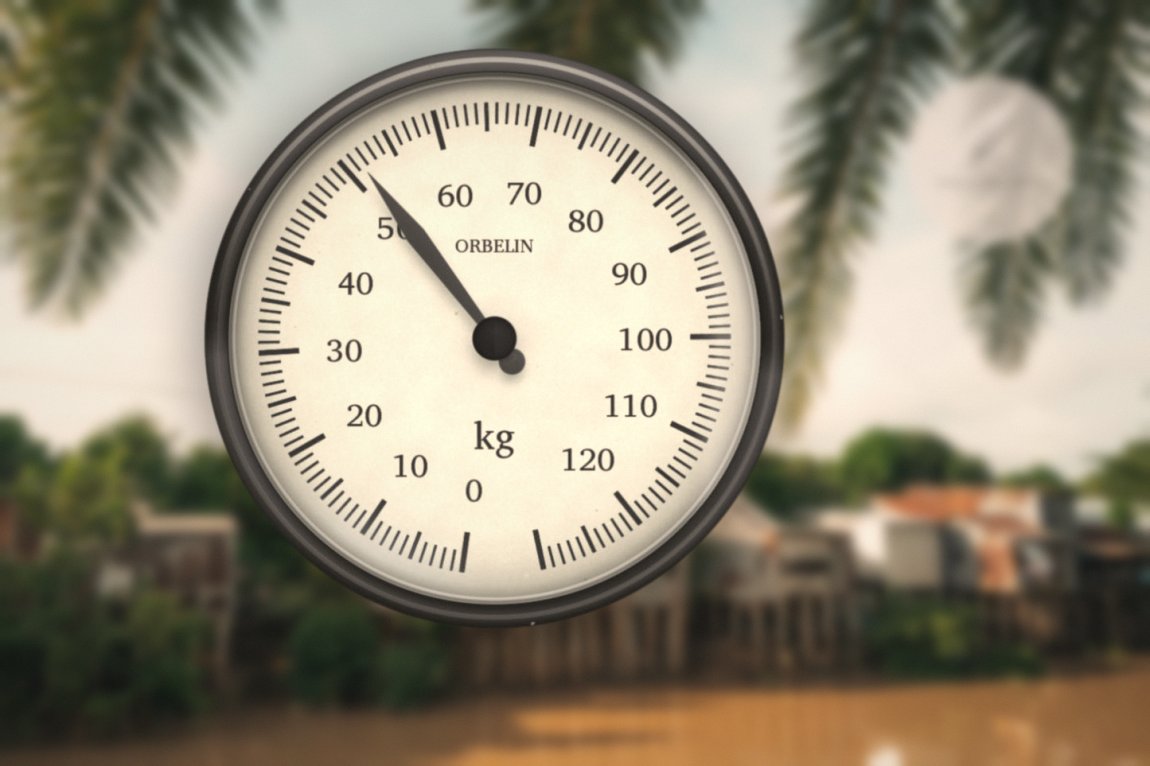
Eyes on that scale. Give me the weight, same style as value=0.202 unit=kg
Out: value=51.5 unit=kg
